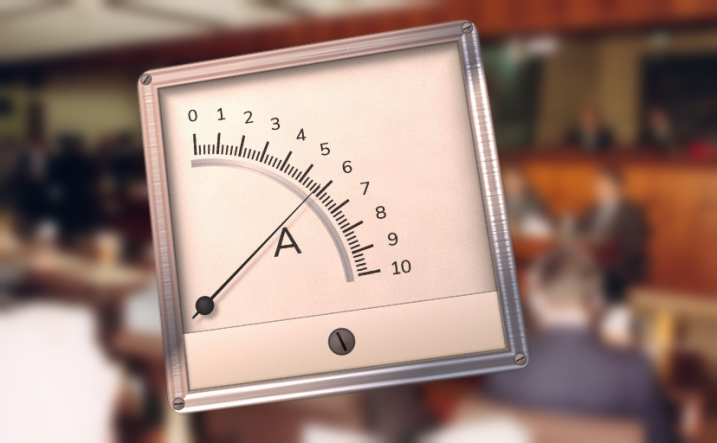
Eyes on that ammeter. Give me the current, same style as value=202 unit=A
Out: value=5.8 unit=A
